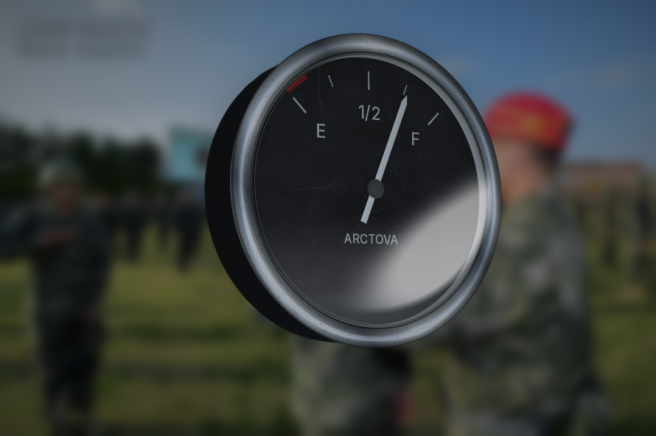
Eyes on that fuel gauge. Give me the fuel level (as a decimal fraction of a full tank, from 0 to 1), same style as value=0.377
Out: value=0.75
